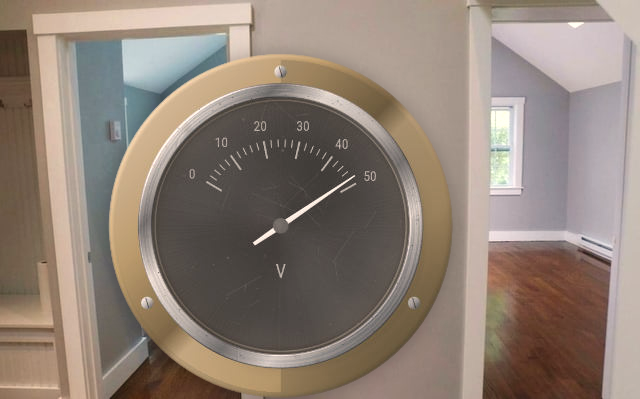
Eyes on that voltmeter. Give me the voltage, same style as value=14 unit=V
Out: value=48 unit=V
